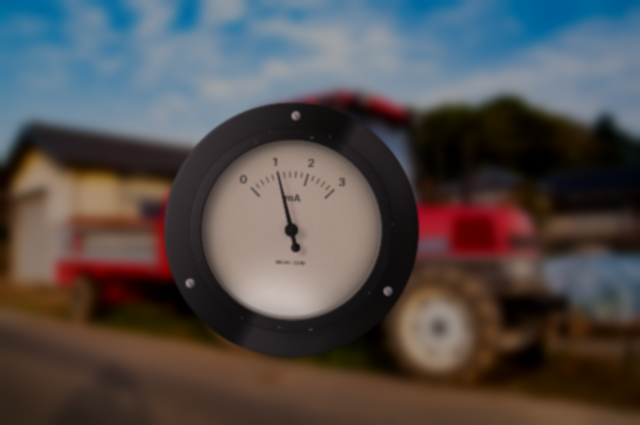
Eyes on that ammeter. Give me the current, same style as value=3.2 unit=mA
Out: value=1 unit=mA
